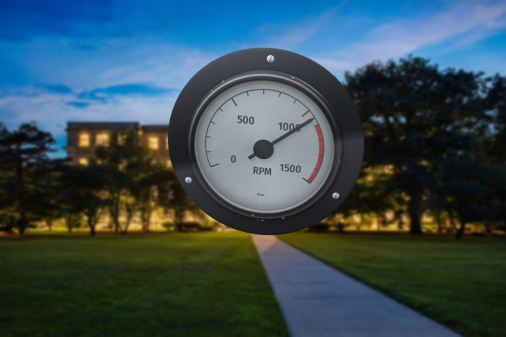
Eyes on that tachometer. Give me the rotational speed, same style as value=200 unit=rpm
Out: value=1050 unit=rpm
